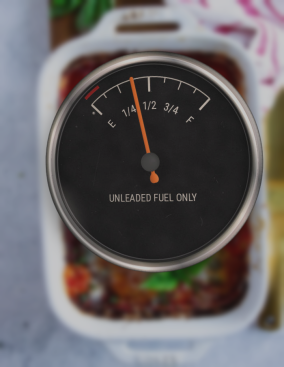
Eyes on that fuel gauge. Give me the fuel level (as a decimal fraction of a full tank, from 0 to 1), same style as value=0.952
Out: value=0.375
